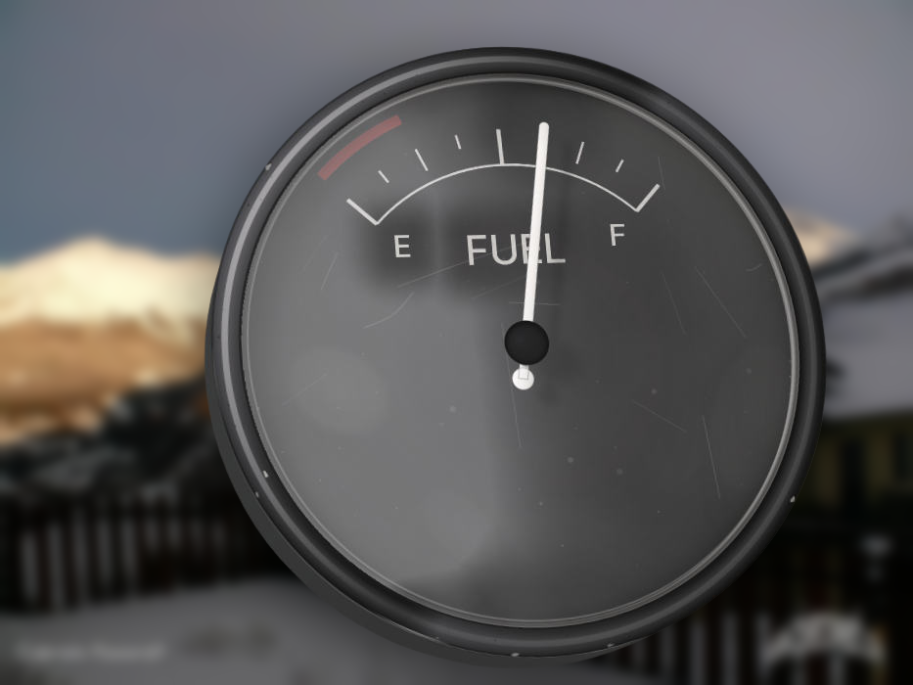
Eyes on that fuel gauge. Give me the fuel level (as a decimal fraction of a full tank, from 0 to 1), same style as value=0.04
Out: value=0.625
